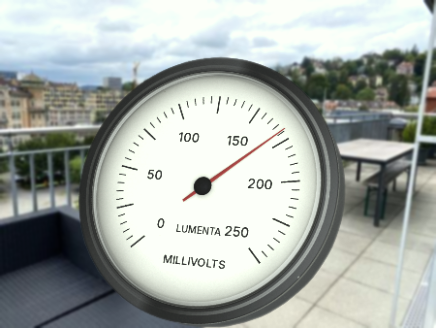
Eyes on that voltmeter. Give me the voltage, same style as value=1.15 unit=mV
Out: value=170 unit=mV
